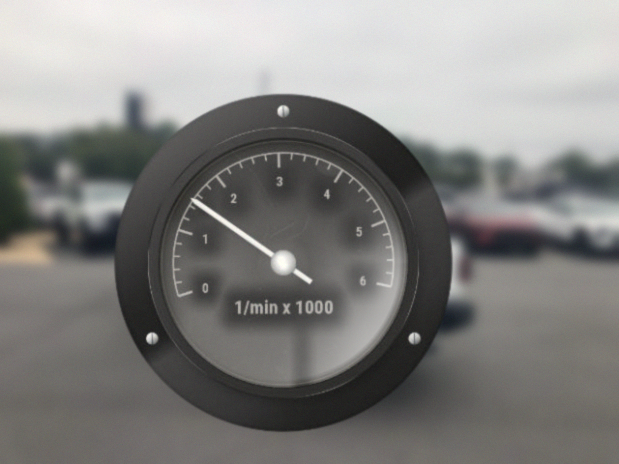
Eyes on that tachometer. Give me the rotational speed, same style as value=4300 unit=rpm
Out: value=1500 unit=rpm
